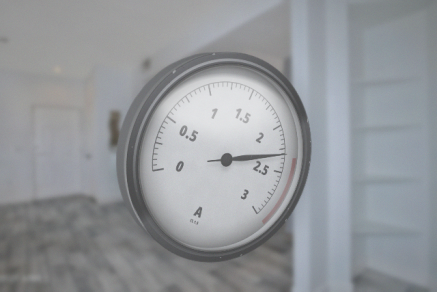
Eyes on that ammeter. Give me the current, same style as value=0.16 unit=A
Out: value=2.3 unit=A
